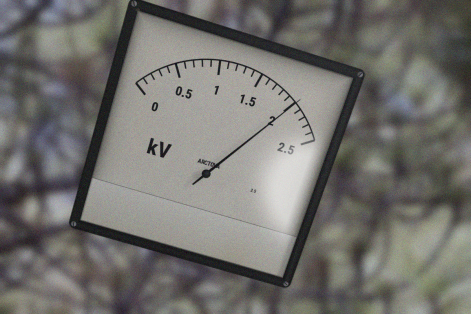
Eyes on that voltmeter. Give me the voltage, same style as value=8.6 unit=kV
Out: value=2 unit=kV
